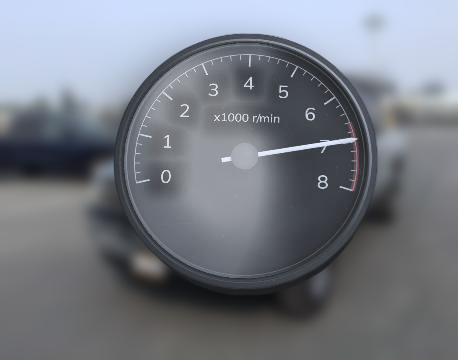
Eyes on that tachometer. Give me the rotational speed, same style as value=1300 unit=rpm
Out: value=7000 unit=rpm
